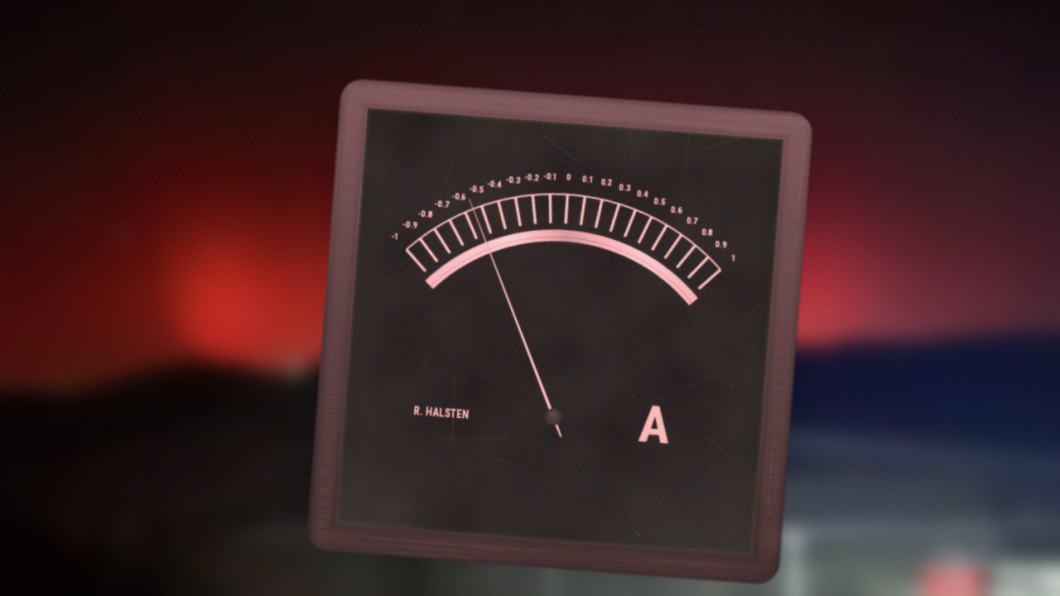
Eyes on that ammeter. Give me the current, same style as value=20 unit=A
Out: value=-0.55 unit=A
